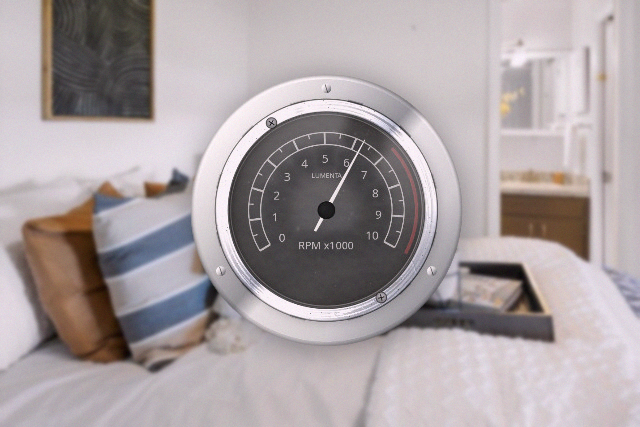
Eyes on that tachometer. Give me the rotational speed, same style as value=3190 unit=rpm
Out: value=6250 unit=rpm
